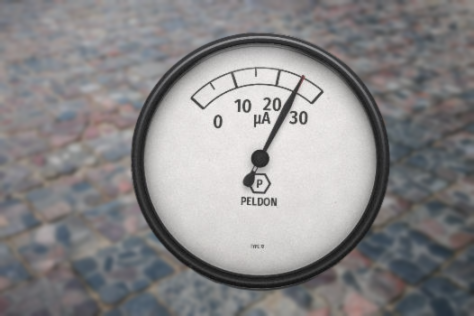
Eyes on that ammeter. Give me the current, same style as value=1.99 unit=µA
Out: value=25 unit=µA
